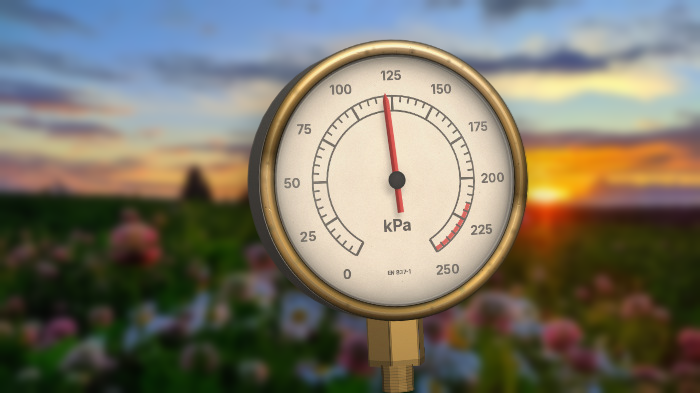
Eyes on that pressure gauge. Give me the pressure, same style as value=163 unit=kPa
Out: value=120 unit=kPa
